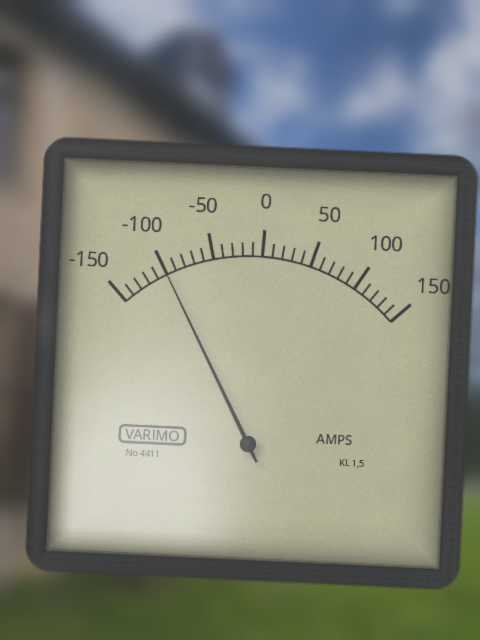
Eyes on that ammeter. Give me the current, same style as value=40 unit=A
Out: value=-100 unit=A
